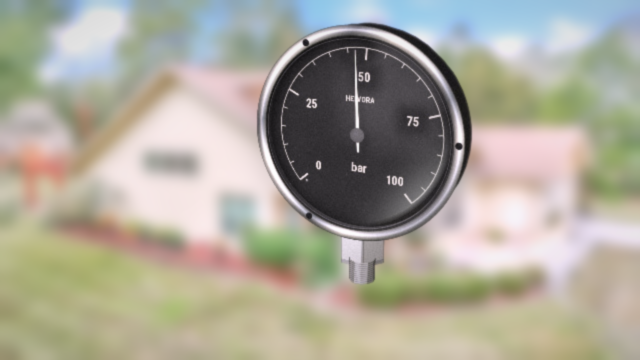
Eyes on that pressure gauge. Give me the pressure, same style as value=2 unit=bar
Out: value=47.5 unit=bar
